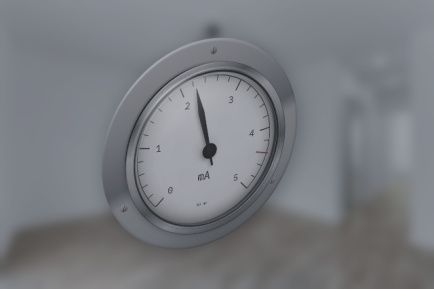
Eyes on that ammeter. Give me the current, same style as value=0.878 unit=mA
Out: value=2.2 unit=mA
